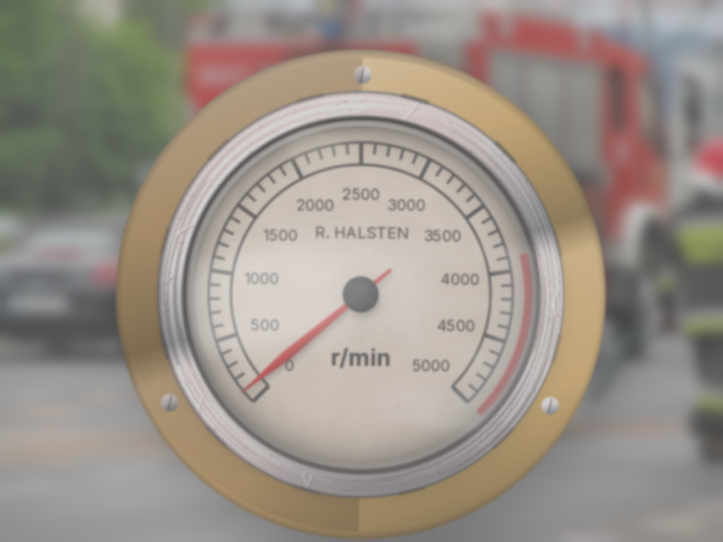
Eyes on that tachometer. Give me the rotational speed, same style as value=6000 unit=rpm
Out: value=100 unit=rpm
